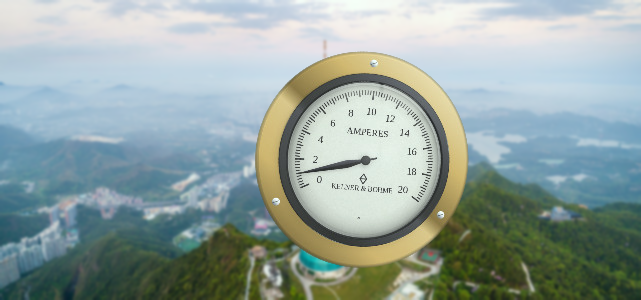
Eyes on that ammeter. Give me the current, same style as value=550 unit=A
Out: value=1 unit=A
